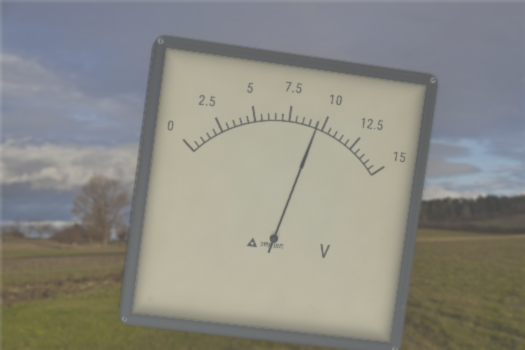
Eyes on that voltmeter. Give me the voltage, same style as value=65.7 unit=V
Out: value=9.5 unit=V
